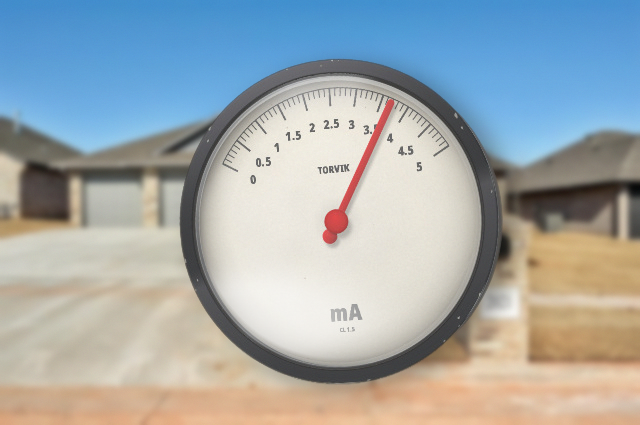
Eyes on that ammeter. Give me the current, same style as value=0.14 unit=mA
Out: value=3.7 unit=mA
